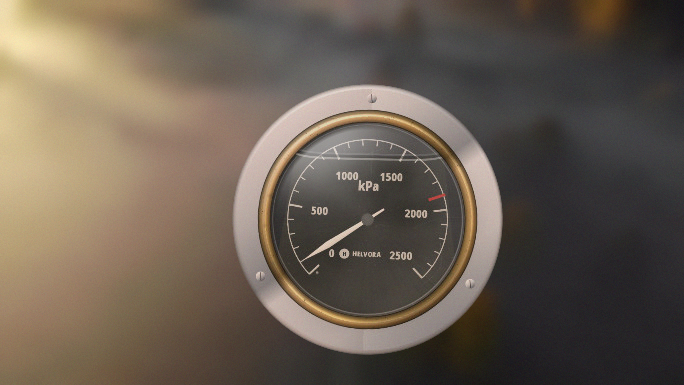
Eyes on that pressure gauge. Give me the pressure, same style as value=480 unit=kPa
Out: value=100 unit=kPa
